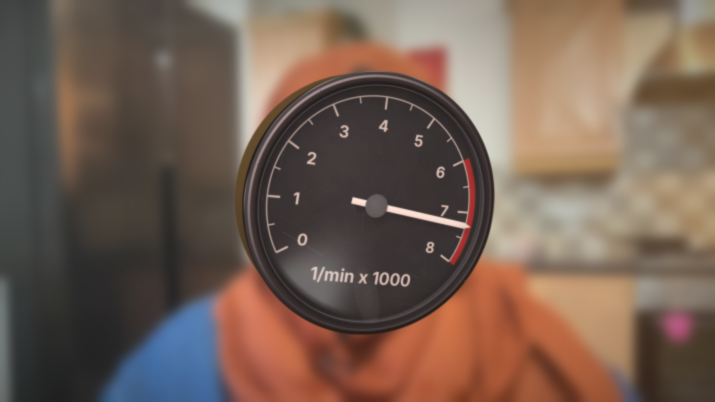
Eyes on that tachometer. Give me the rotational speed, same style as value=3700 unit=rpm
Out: value=7250 unit=rpm
